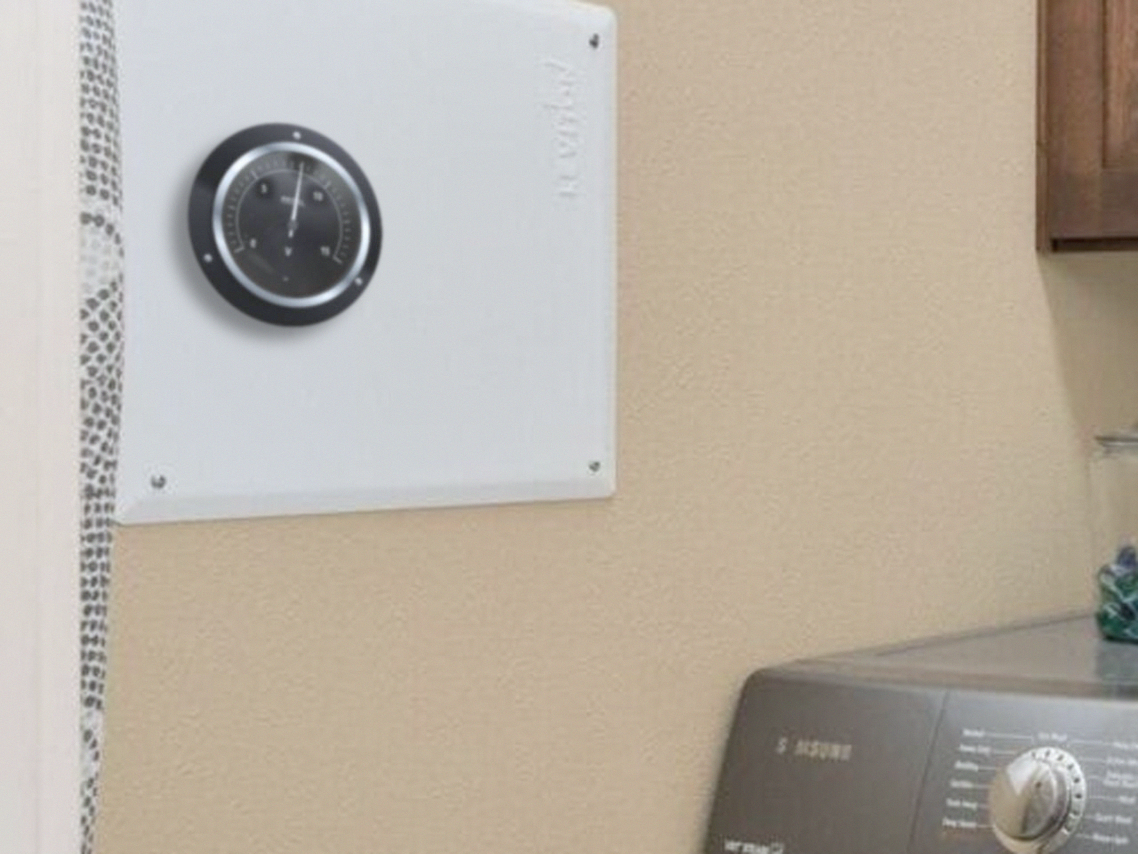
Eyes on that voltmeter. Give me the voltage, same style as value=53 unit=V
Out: value=8 unit=V
